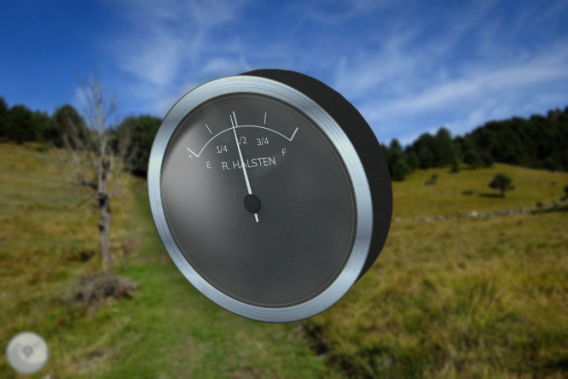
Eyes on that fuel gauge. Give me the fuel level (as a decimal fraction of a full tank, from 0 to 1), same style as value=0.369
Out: value=0.5
